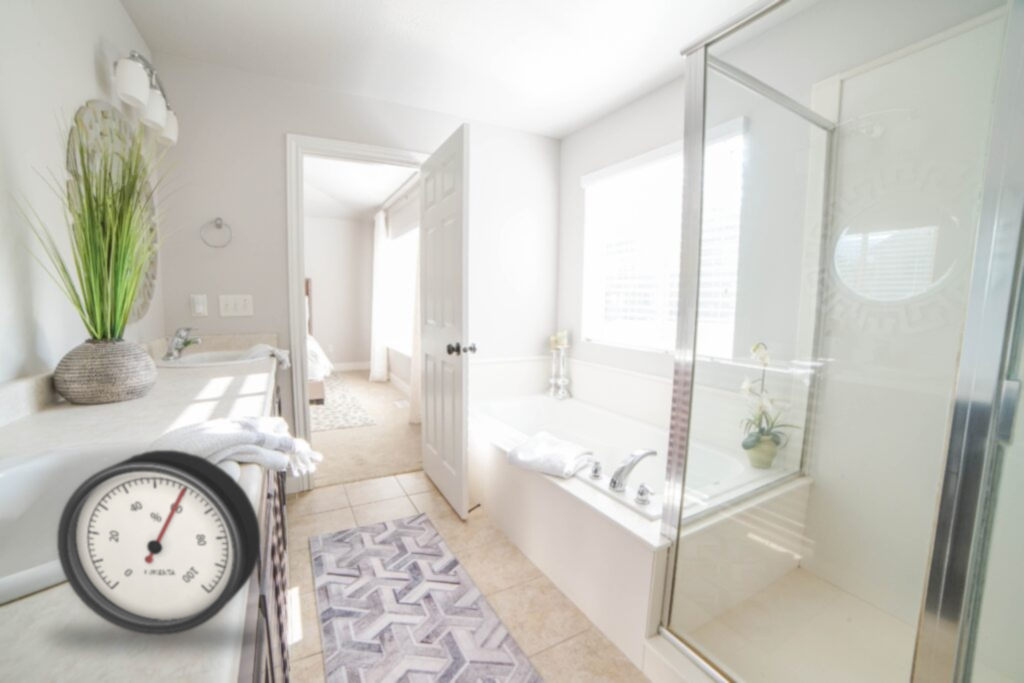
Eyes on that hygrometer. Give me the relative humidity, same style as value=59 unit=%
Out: value=60 unit=%
